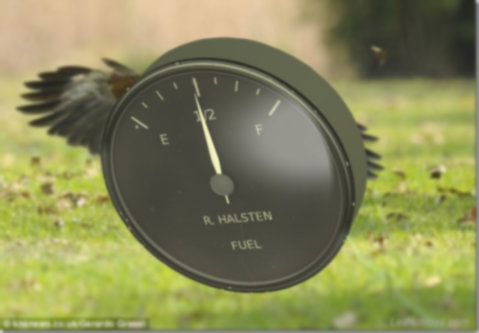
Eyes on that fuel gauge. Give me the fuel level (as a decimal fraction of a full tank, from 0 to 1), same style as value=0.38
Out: value=0.5
